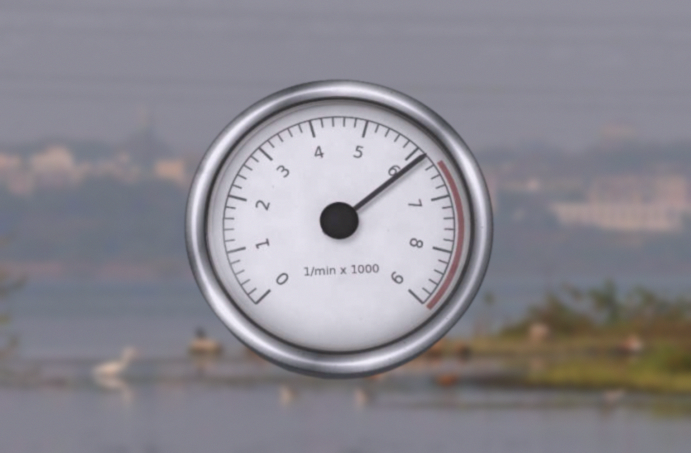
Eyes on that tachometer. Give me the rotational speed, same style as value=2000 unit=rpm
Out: value=6200 unit=rpm
